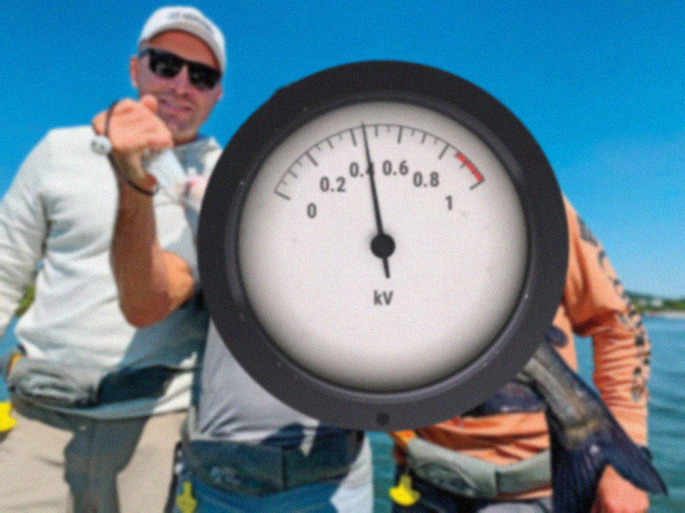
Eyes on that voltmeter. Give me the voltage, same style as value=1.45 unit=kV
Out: value=0.45 unit=kV
